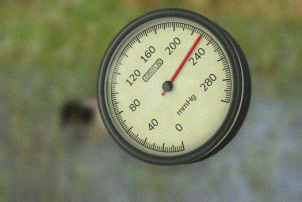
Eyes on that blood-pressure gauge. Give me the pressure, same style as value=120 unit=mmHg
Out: value=230 unit=mmHg
